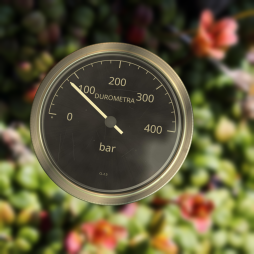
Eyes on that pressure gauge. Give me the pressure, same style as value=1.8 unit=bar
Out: value=80 unit=bar
